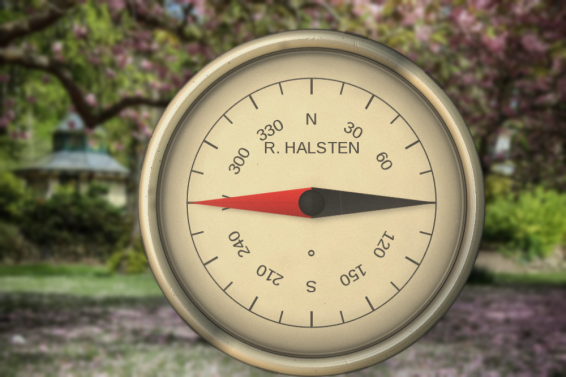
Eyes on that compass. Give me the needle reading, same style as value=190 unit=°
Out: value=270 unit=°
